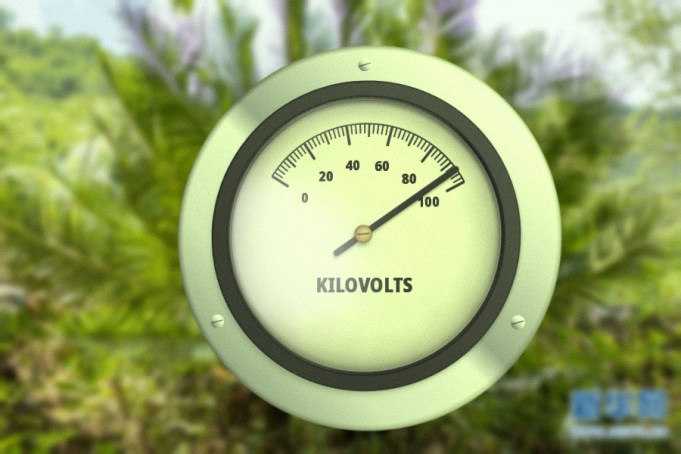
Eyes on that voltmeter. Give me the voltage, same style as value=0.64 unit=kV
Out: value=94 unit=kV
